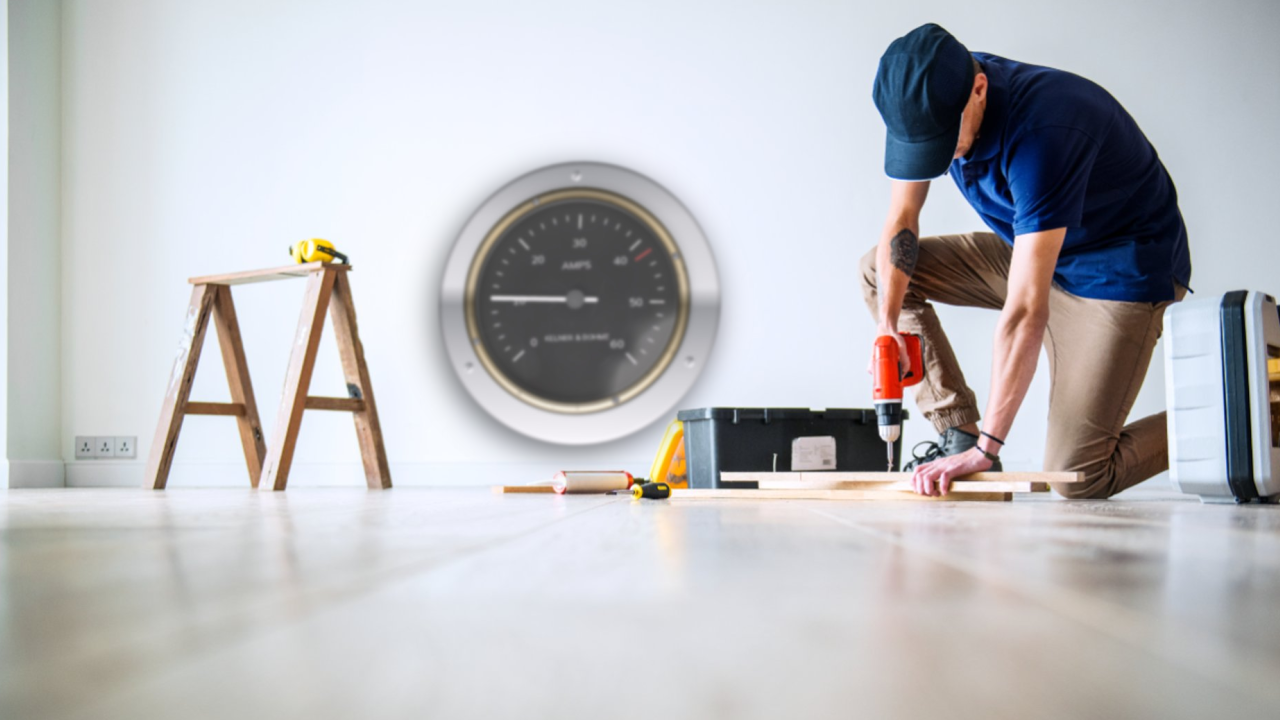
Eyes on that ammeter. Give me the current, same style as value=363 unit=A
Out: value=10 unit=A
